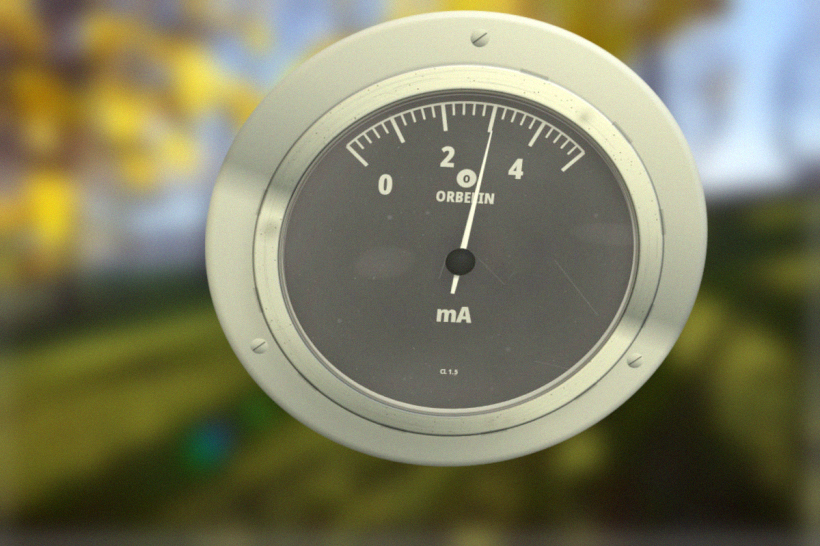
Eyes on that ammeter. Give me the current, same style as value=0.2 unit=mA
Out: value=3 unit=mA
